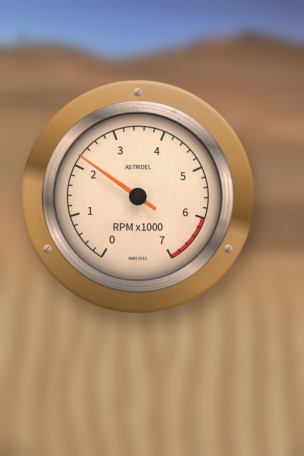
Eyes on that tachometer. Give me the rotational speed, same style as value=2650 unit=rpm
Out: value=2200 unit=rpm
